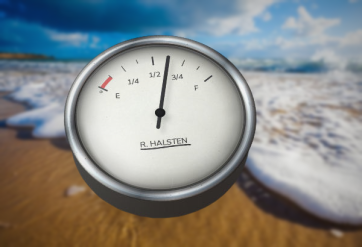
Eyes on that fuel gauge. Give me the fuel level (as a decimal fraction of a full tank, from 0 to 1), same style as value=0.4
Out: value=0.625
